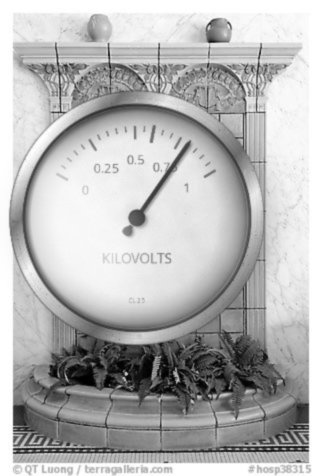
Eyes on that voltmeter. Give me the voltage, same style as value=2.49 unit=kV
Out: value=0.8 unit=kV
